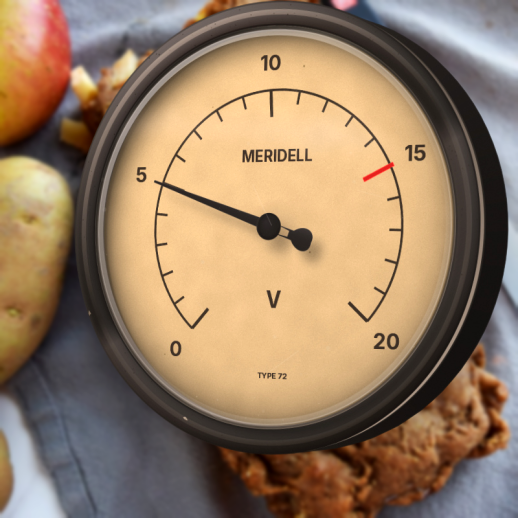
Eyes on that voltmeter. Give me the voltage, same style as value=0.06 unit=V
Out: value=5 unit=V
